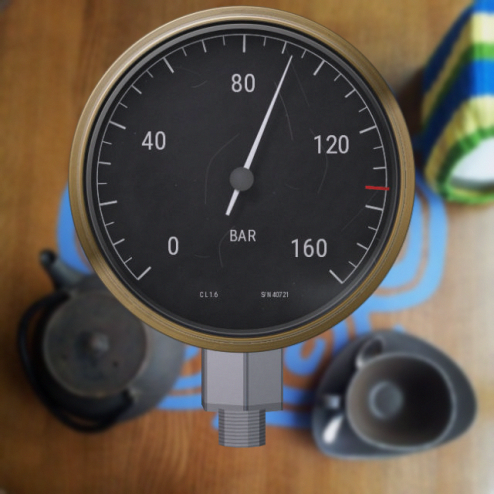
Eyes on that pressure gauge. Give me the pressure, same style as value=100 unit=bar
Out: value=92.5 unit=bar
